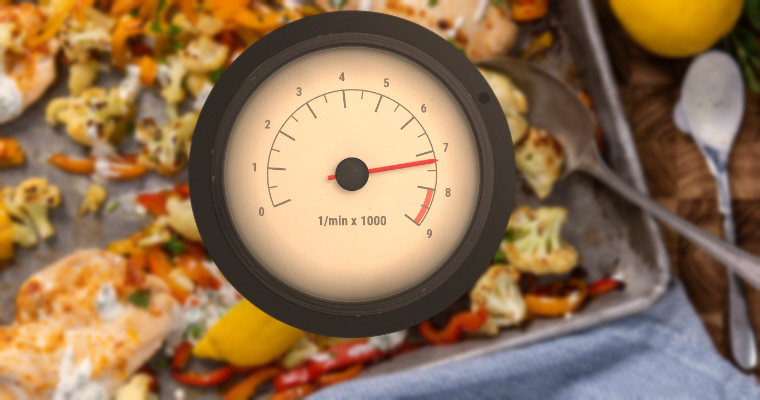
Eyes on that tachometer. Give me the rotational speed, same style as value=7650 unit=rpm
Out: value=7250 unit=rpm
